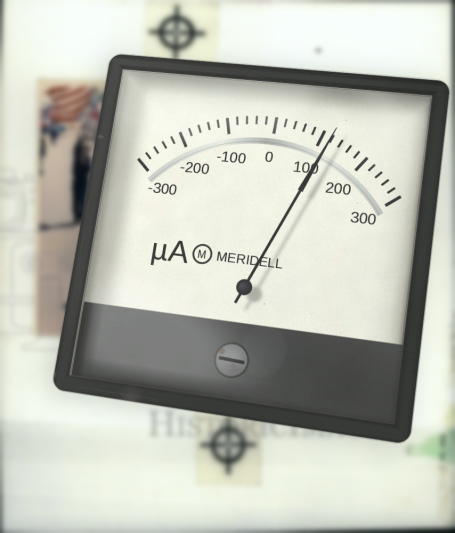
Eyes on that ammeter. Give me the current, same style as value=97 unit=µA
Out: value=120 unit=µA
